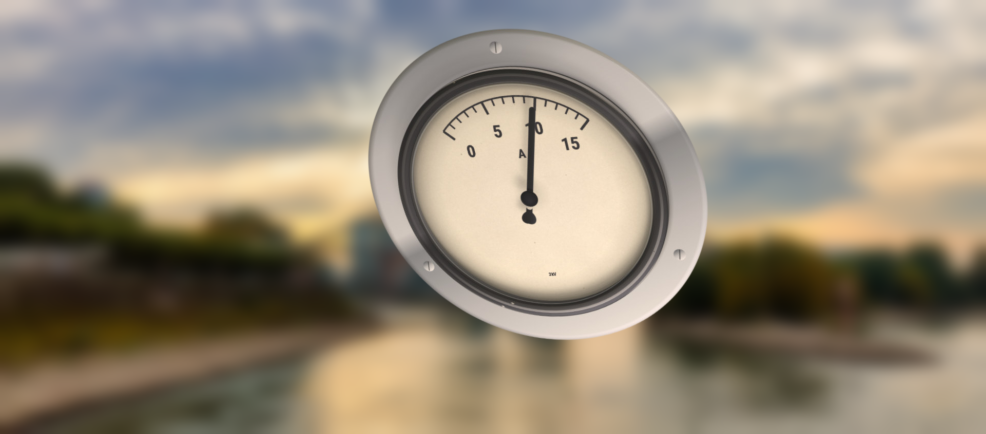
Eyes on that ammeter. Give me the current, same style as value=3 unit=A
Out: value=10 unit=A
